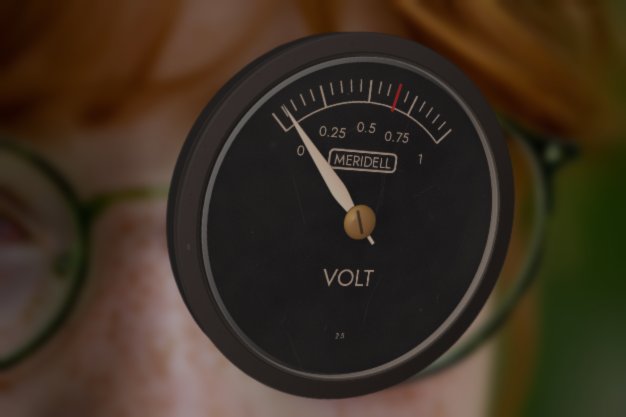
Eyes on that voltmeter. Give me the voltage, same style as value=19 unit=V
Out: value=0.05 unit=V
